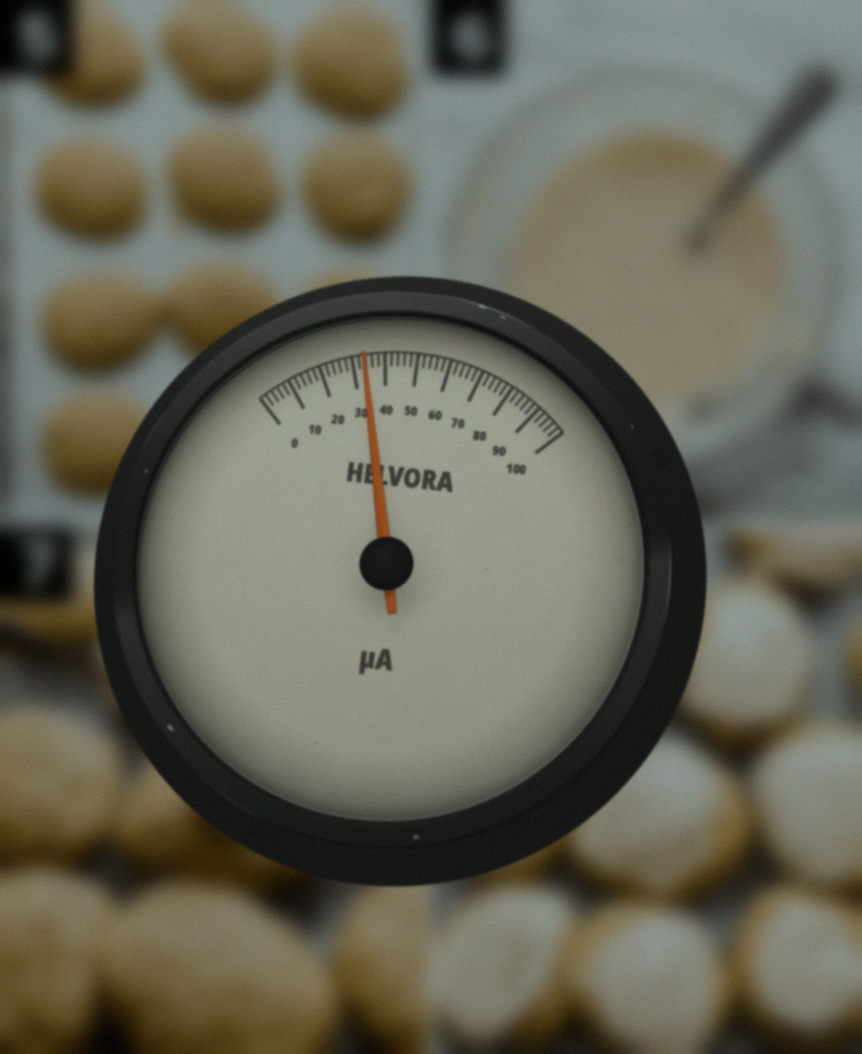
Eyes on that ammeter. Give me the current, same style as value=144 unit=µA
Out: value=34 unit=µA
